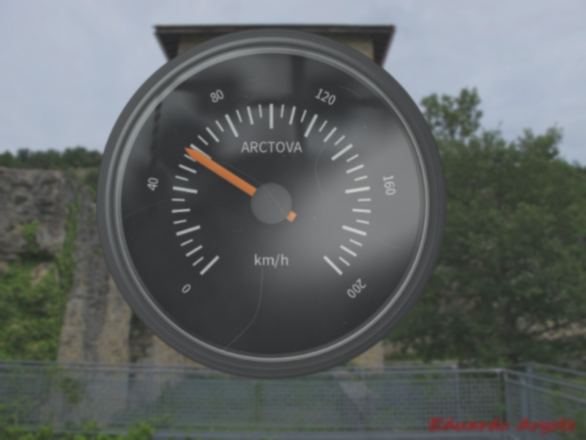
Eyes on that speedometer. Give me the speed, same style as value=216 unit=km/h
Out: value=57.5 unit=km/h
